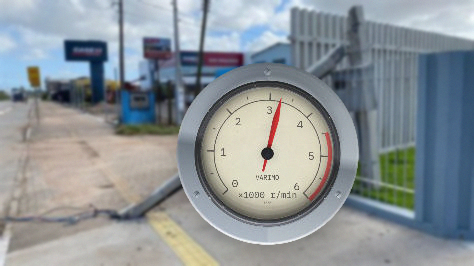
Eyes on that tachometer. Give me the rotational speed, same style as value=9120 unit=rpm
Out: value=3250 unit=rpm
